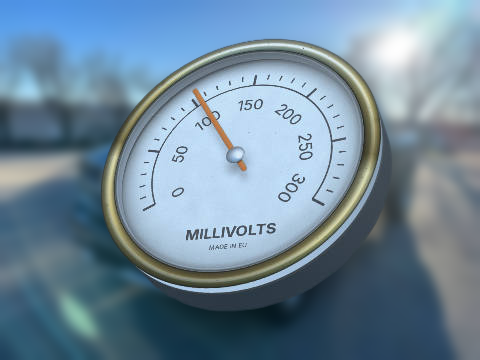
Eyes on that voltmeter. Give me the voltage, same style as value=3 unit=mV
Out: value=105 unit=mV
